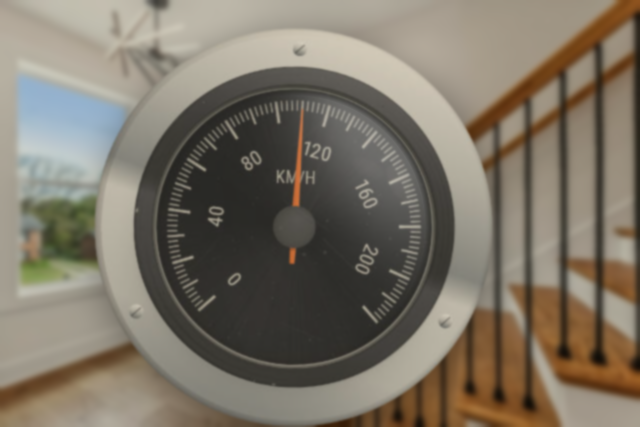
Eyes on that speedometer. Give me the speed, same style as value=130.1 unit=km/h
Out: value=110 unit=km/h
